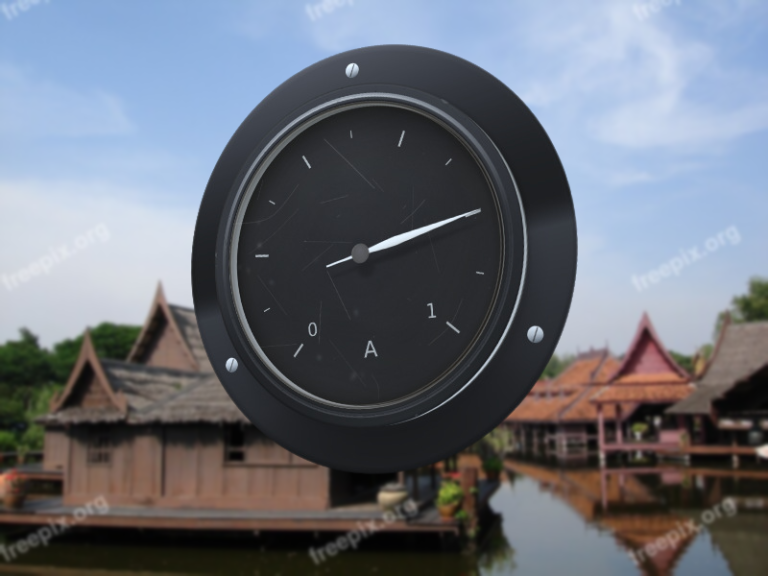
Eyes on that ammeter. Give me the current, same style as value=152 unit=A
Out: value=0.8 unit=A
